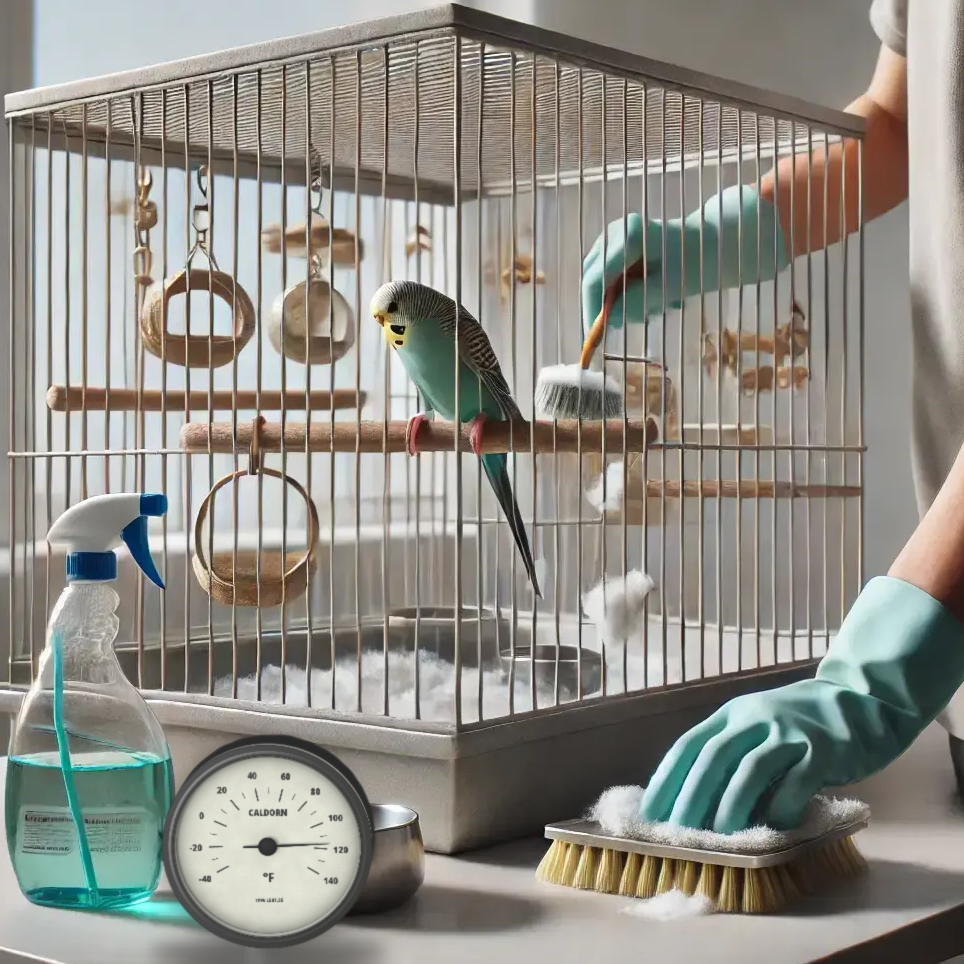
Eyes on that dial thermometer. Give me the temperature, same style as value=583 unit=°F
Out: value=115 unit=°F
